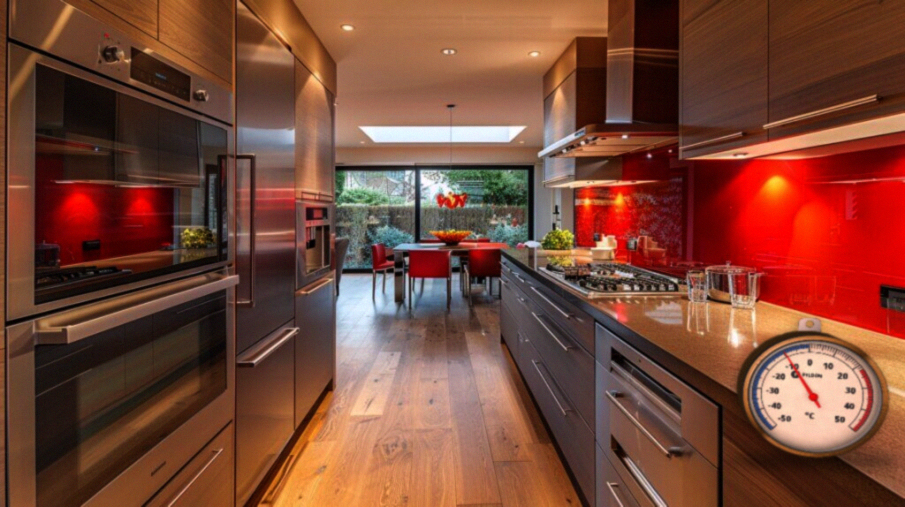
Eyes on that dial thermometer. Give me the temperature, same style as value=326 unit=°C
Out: value=-10 unit=°C
